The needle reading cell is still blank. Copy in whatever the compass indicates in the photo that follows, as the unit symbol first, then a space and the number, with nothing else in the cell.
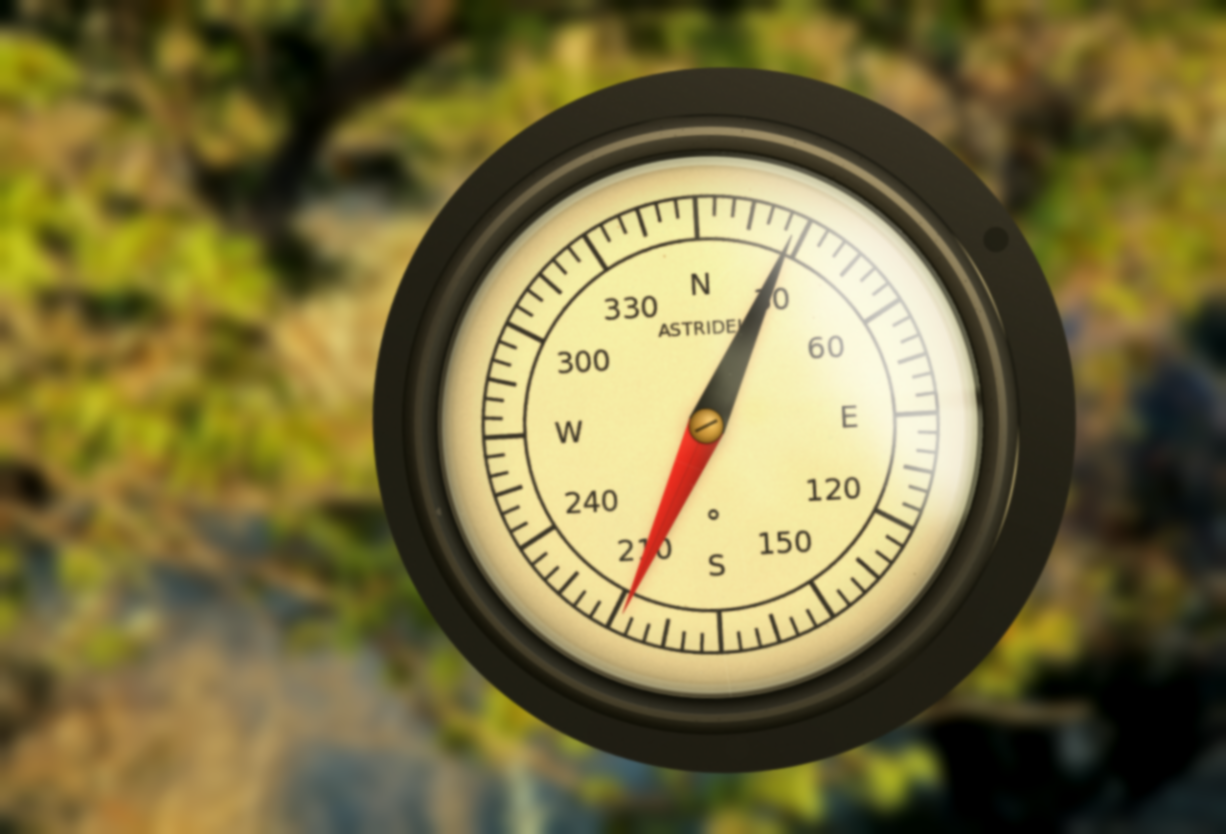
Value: ° 207.5
